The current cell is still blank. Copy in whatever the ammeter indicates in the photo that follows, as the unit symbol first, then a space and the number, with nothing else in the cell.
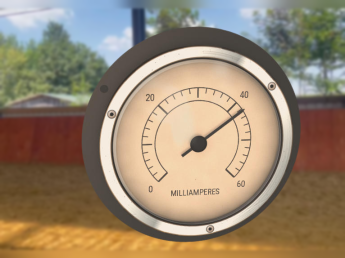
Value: mA 42
